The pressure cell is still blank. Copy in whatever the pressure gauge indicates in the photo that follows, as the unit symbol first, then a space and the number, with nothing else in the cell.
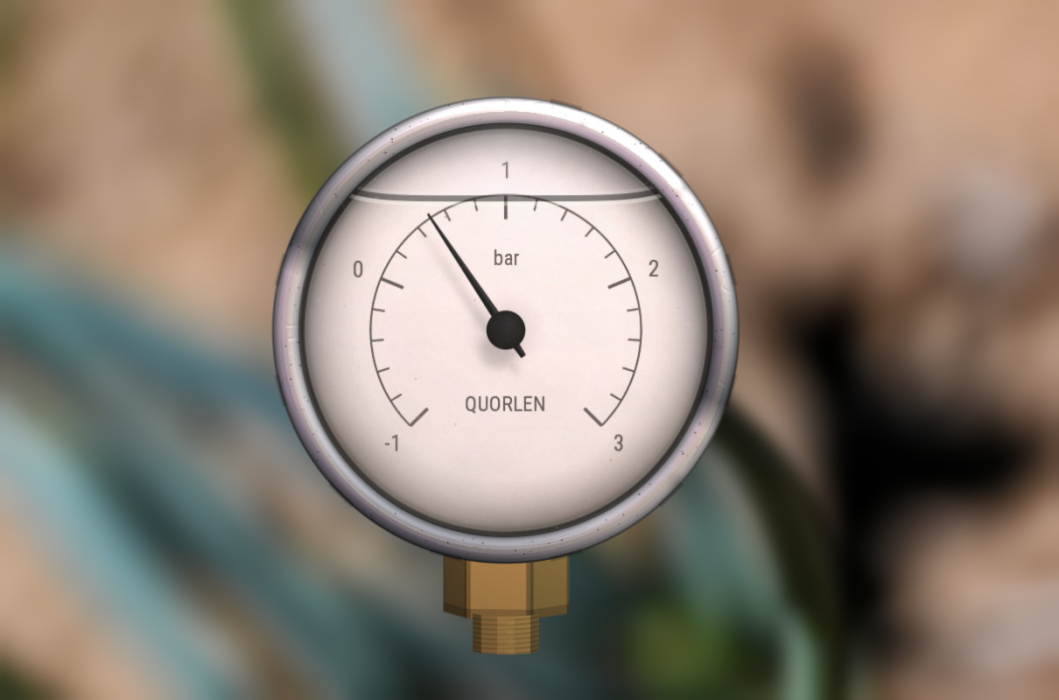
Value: bar 0.5
